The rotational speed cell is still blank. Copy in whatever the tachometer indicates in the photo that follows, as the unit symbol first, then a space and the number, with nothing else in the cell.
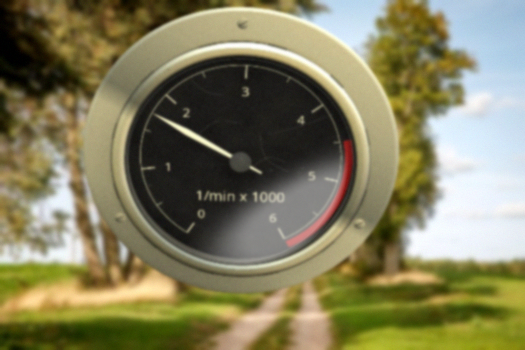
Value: rpm 1750
